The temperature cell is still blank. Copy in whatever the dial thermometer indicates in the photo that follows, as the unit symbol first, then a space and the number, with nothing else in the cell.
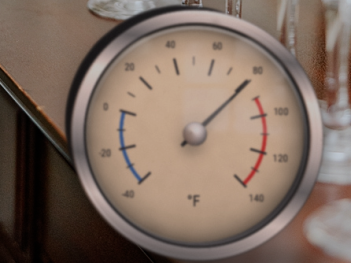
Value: °F 80
